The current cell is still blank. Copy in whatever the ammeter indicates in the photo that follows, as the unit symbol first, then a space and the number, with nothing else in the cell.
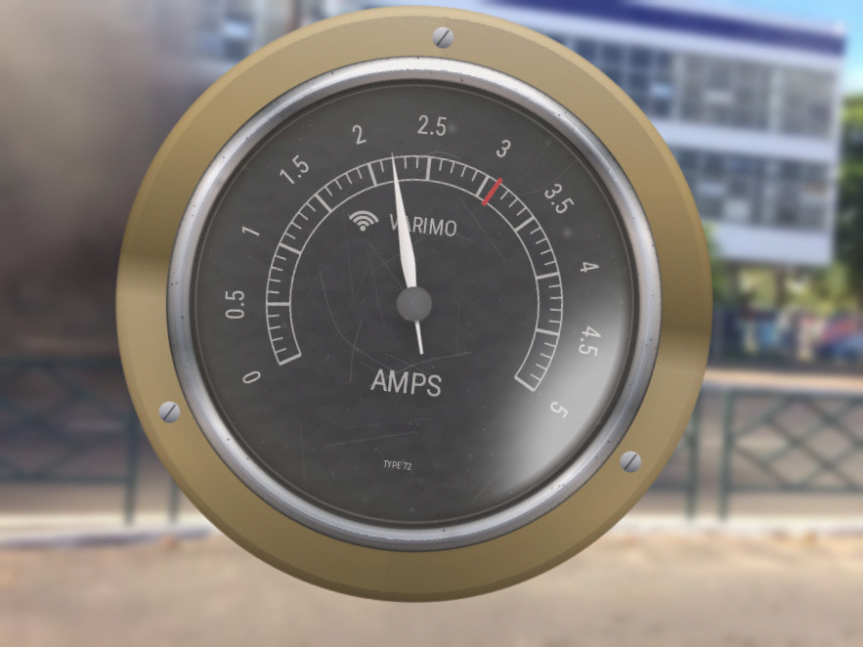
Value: A 2.2
